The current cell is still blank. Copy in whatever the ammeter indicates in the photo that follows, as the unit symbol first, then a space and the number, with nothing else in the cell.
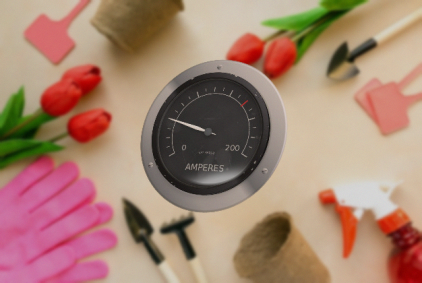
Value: A 40
